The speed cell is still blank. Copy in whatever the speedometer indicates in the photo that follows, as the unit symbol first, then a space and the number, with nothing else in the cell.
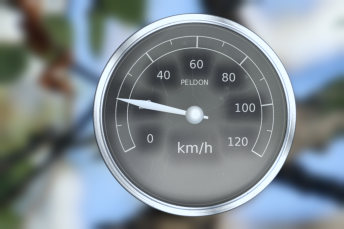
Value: km/h 20
